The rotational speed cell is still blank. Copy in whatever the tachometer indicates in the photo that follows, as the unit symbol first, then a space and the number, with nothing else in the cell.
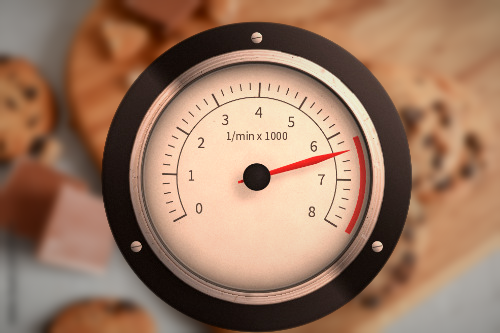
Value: rpm 6400
